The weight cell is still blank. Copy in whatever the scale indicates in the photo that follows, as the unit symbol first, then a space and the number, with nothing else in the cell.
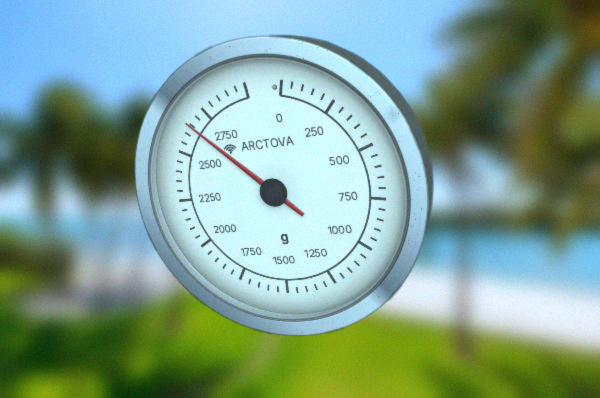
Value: g 2650
